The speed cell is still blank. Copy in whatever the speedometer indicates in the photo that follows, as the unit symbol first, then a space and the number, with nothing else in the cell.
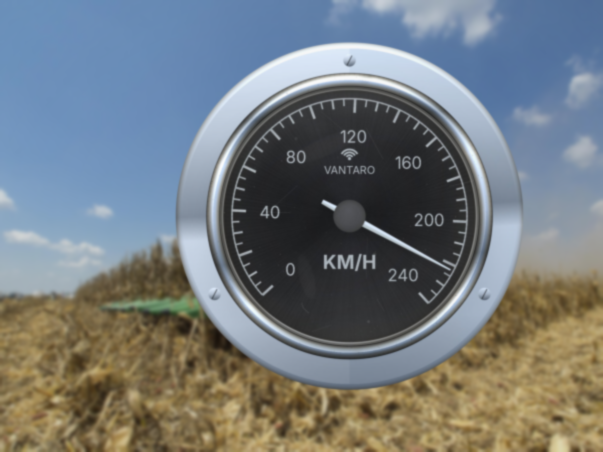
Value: km/h 222.5
